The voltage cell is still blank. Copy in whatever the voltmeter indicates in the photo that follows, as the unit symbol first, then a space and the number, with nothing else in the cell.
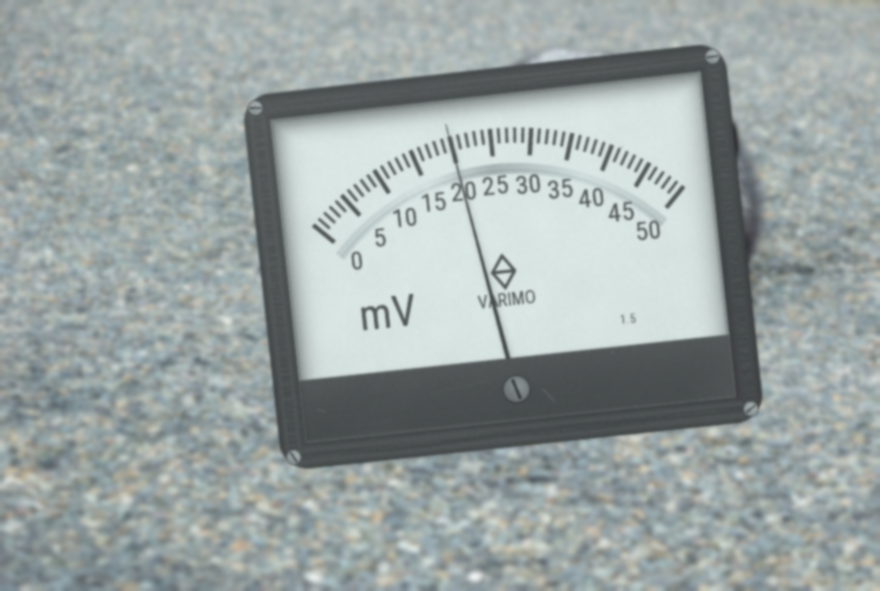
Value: mV 20
